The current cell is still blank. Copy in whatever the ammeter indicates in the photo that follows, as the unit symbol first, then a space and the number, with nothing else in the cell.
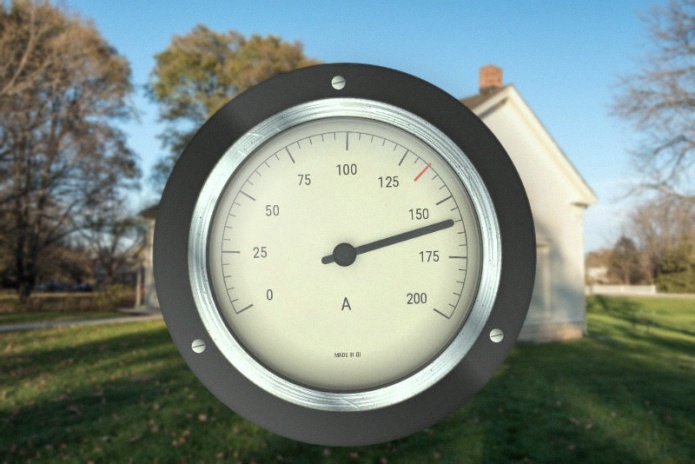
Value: A 160
